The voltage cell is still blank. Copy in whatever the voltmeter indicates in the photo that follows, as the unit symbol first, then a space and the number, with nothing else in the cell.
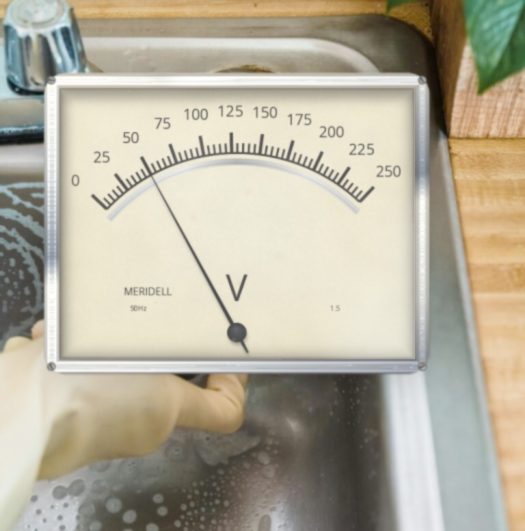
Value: V 50
